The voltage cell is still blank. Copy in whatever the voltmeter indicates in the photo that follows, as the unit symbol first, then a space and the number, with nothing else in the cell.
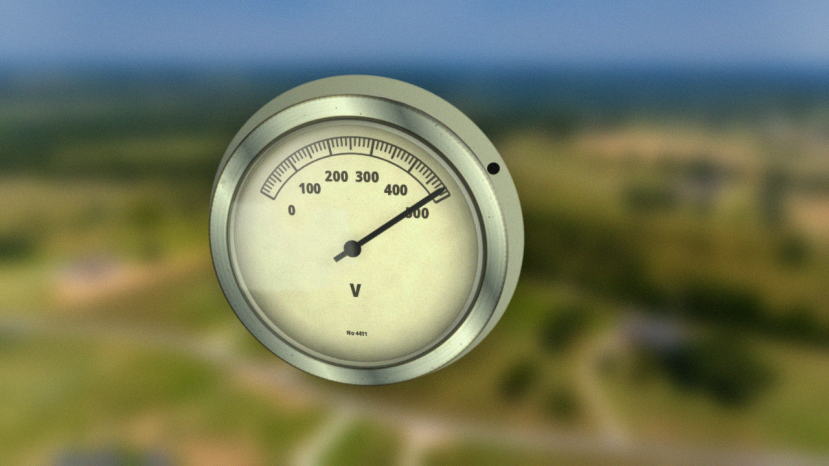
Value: V 480
